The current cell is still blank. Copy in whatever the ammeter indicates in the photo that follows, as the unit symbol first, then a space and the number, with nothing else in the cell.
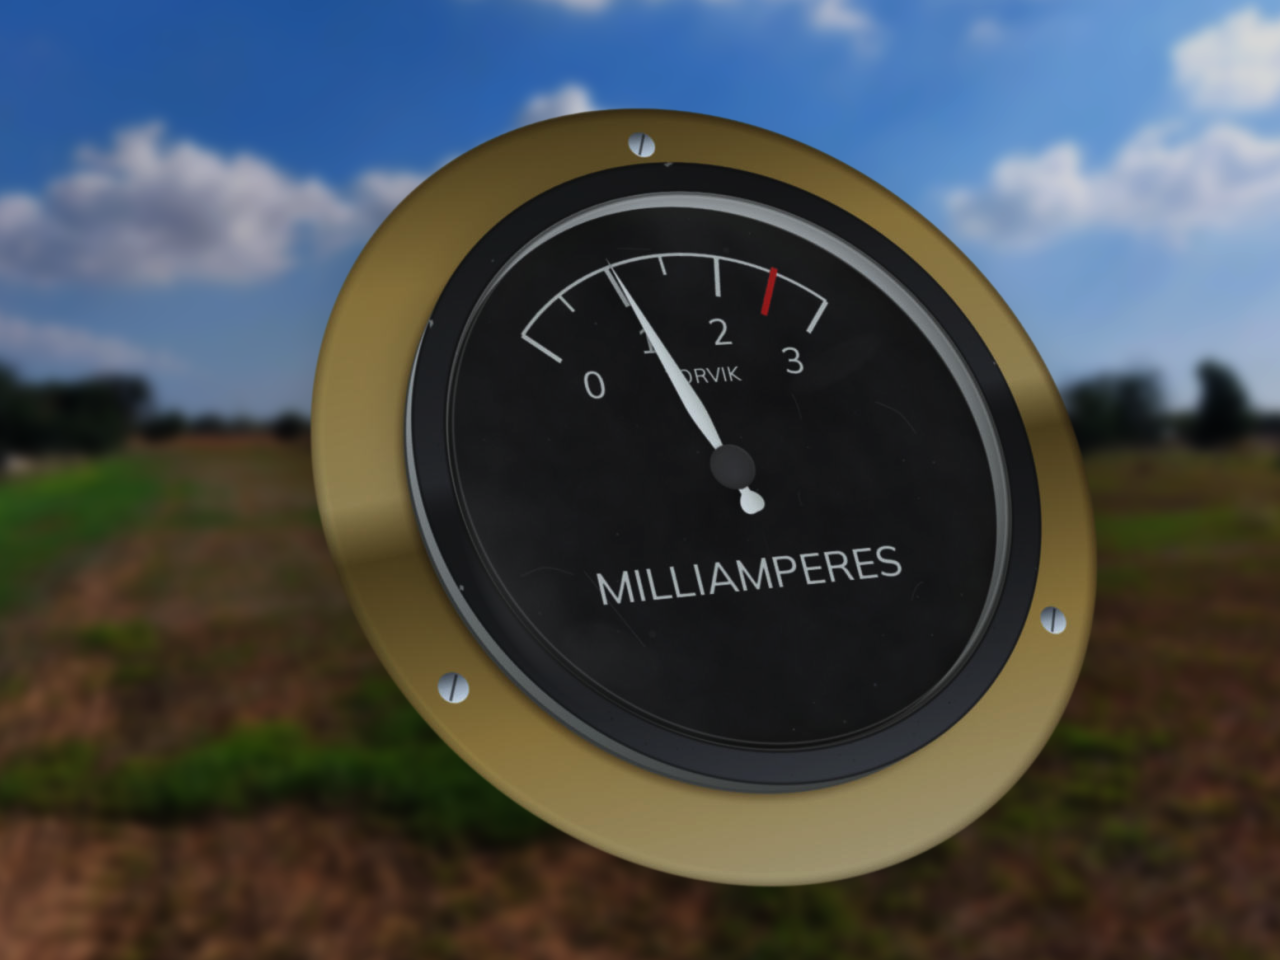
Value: mA 1
